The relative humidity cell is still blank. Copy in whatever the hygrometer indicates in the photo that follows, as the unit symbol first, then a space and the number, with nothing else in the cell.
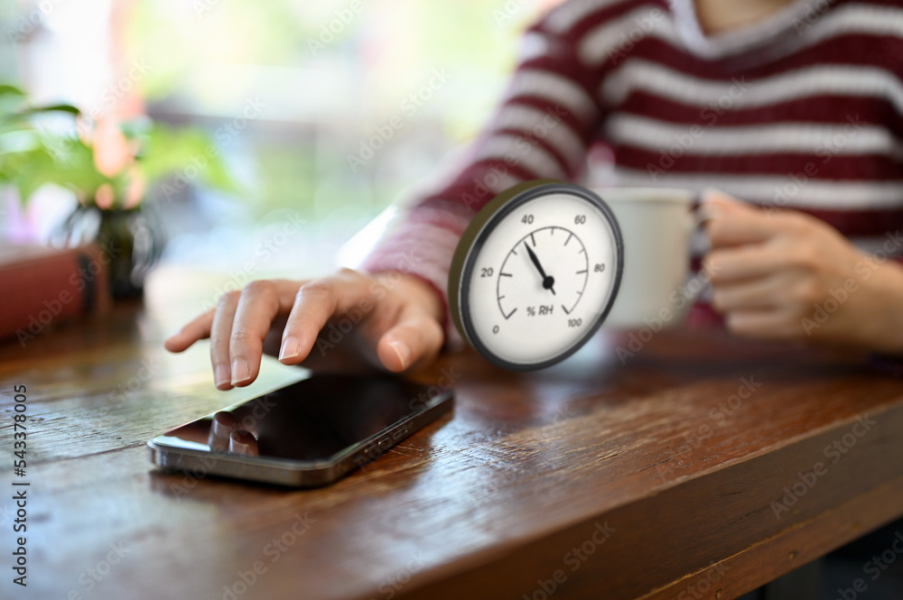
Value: % 35
